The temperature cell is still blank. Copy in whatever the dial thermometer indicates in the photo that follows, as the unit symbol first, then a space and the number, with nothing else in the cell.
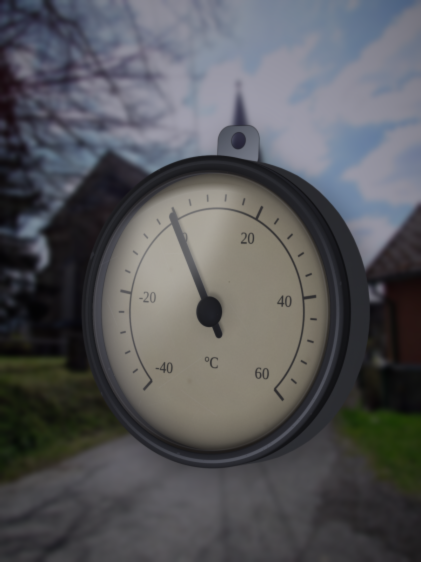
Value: °C 0
